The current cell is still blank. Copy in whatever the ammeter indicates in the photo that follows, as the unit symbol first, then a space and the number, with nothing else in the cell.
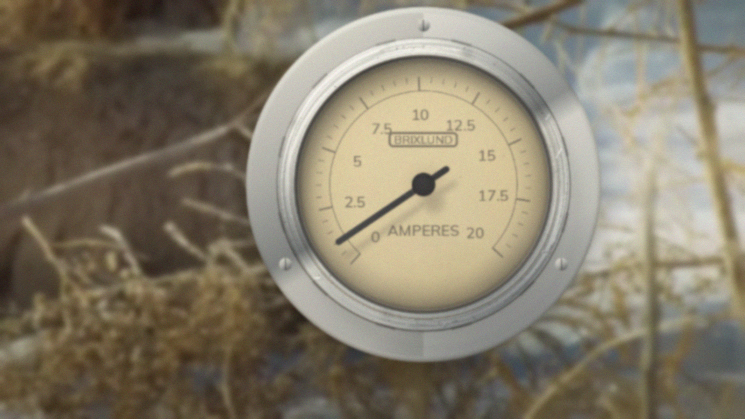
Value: A 1
